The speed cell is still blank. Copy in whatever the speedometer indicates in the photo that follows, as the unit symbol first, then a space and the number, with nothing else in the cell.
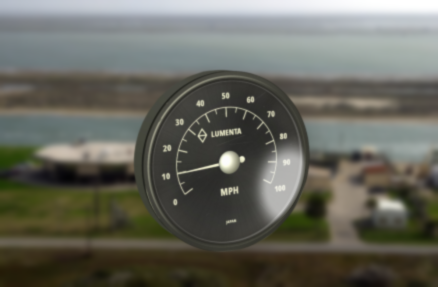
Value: mph 10
